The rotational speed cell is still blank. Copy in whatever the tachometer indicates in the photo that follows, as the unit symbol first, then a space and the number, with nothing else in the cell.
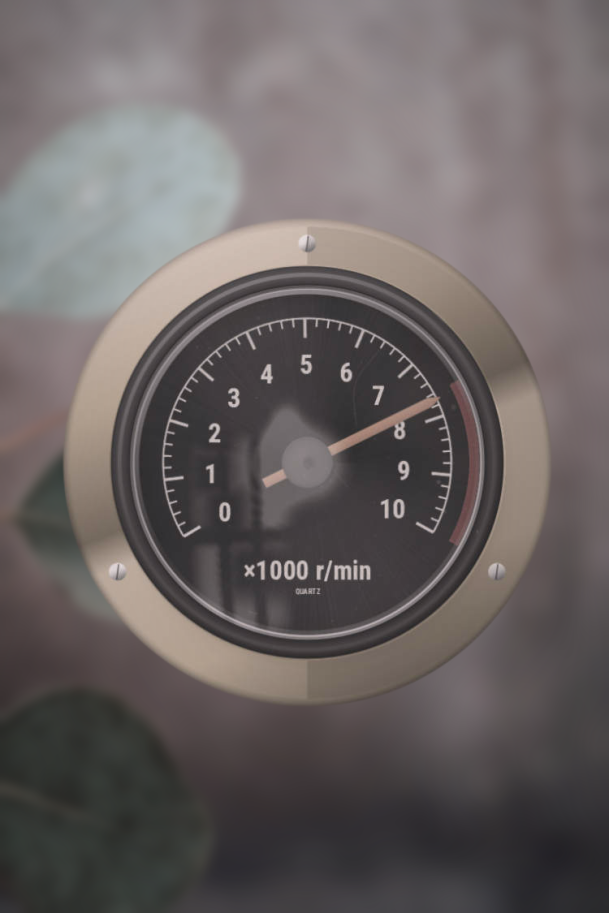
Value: rpm 7700
